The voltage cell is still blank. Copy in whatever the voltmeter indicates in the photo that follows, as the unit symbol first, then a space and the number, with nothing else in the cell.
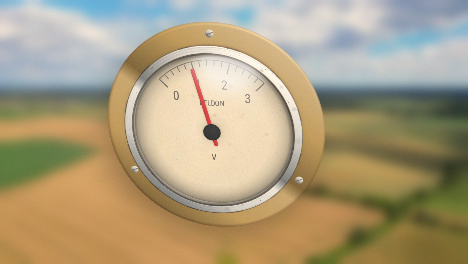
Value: V 1
